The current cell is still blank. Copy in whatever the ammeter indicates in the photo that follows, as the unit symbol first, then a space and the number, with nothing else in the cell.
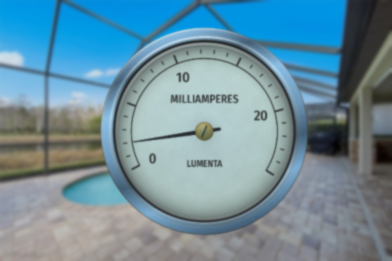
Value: mA 2
